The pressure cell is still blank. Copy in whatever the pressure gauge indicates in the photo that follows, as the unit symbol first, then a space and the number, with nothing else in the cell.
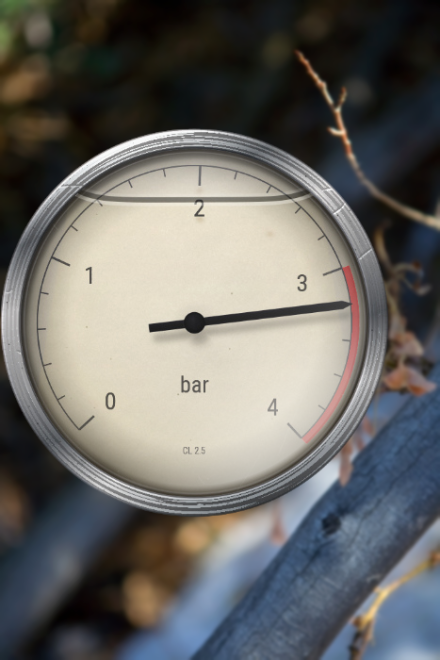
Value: bar 3.2
